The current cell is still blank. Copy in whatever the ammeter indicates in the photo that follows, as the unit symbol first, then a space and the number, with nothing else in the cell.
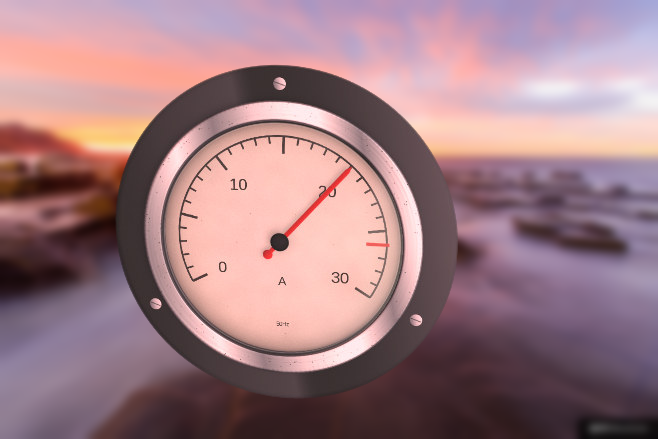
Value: A 20
